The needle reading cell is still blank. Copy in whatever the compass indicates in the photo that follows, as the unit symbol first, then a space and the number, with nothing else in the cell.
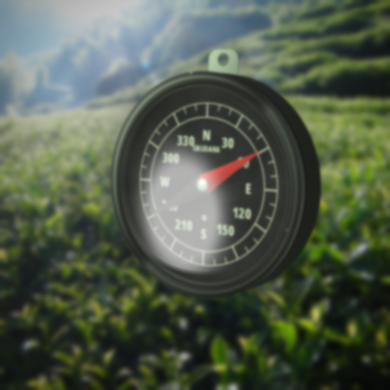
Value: ° 60
